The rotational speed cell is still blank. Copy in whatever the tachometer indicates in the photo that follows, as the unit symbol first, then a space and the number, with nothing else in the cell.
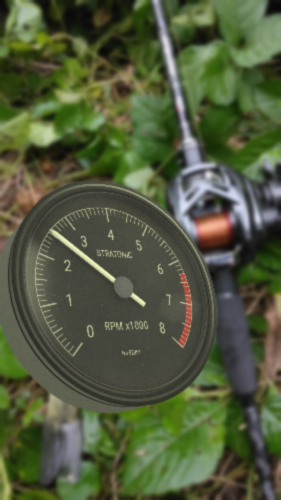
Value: rpm 2500
